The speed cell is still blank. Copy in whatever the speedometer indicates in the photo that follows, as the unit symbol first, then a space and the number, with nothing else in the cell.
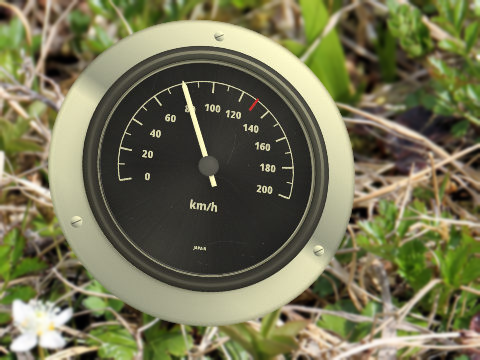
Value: km/h 80
